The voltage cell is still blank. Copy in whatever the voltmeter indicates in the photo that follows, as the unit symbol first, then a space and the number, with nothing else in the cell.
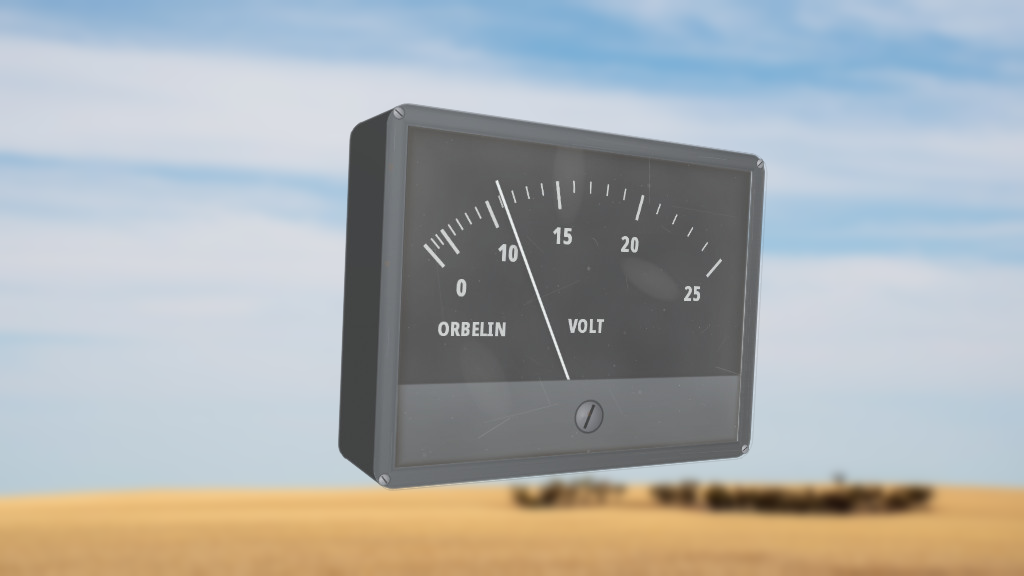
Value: V 11
